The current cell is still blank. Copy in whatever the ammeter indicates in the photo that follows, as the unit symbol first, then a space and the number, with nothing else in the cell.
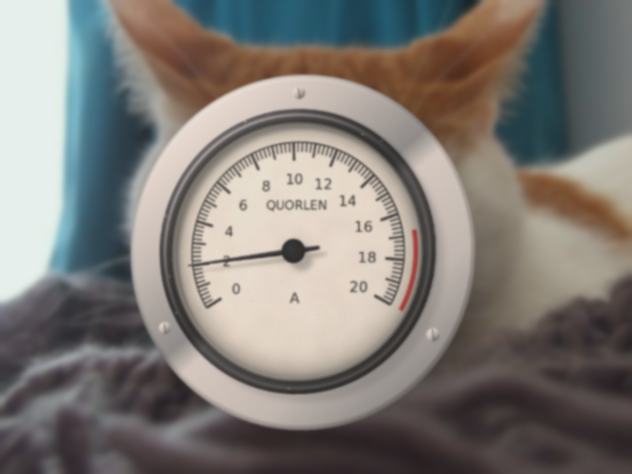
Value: A 2
